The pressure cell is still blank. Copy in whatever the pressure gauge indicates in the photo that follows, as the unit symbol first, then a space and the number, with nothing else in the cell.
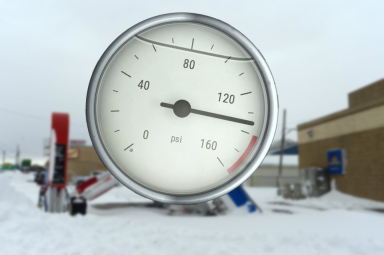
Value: psi 135
